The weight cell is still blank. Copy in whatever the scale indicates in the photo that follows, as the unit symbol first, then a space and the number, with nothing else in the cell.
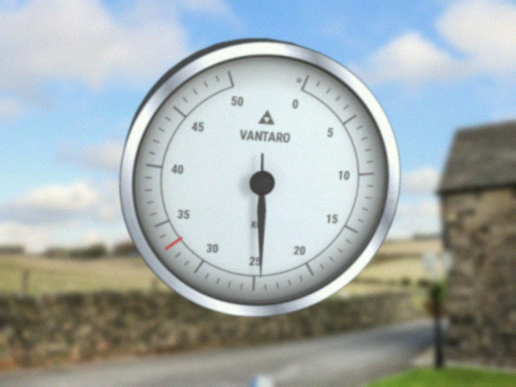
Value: kg 24.5
